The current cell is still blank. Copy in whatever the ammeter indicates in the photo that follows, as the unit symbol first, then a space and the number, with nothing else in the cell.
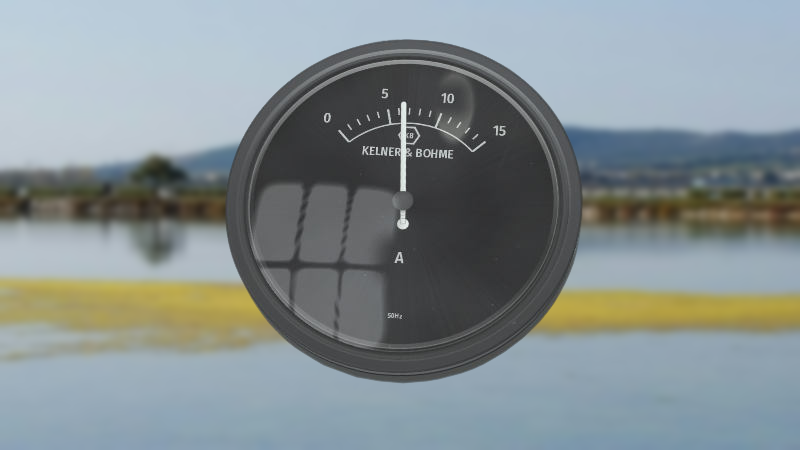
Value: A 6.5
